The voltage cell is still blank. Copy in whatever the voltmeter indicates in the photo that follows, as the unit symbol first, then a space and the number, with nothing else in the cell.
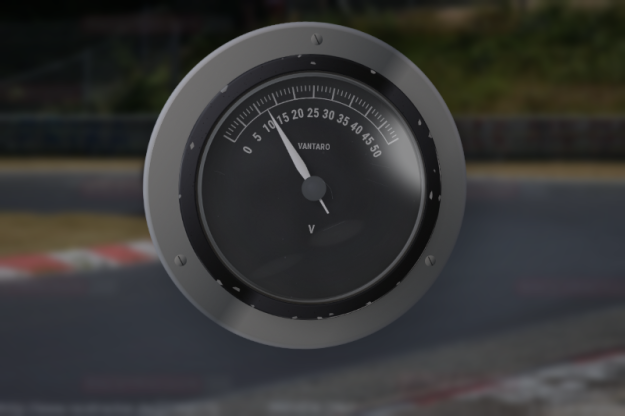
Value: V 12
